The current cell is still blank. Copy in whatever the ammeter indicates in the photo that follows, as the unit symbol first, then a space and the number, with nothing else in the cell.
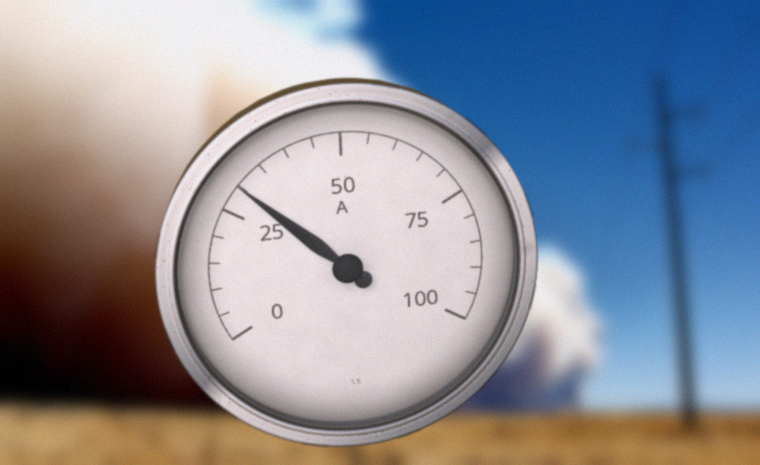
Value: A 30
